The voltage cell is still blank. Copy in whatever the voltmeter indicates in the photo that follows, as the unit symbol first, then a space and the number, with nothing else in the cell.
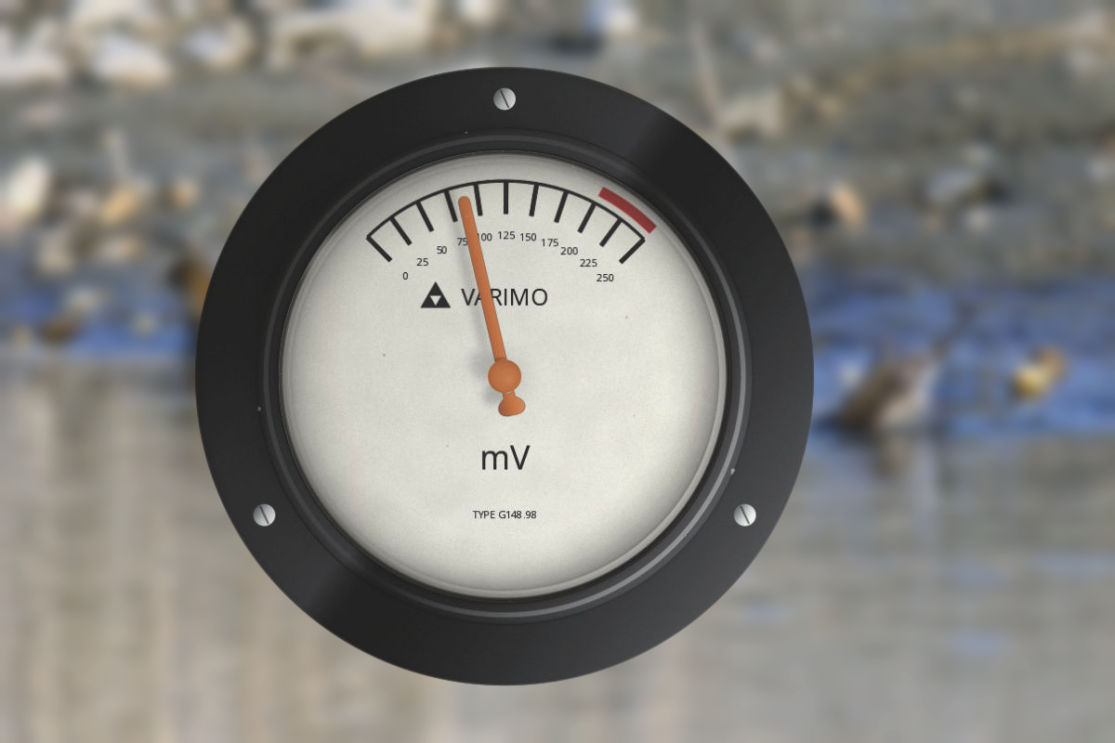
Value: mV 87.5
